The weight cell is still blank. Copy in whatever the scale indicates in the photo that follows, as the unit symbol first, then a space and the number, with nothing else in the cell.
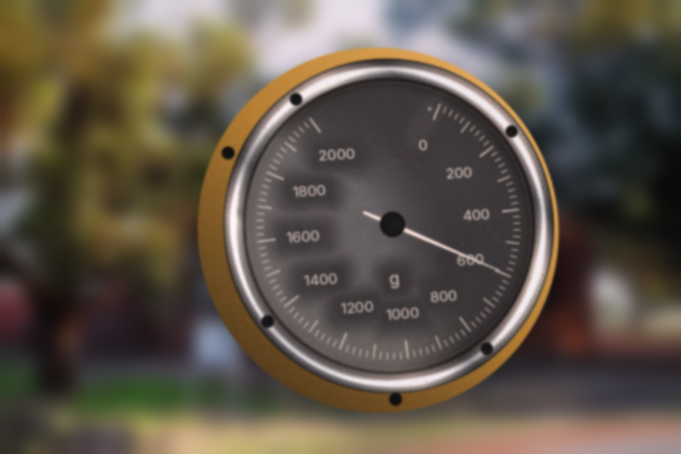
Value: g 600
